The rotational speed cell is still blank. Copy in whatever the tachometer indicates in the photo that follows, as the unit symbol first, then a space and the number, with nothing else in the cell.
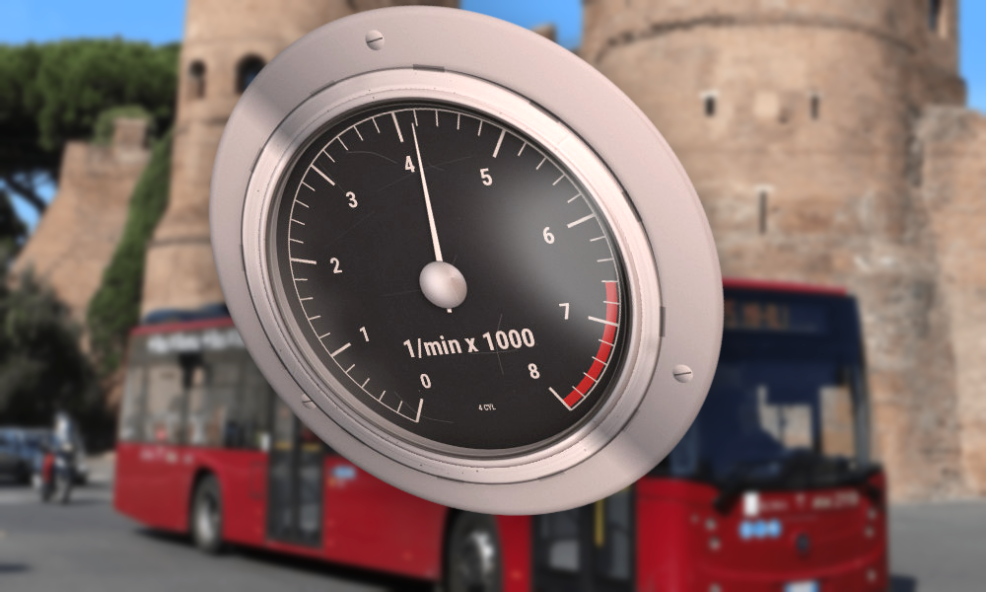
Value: rpm 4200
